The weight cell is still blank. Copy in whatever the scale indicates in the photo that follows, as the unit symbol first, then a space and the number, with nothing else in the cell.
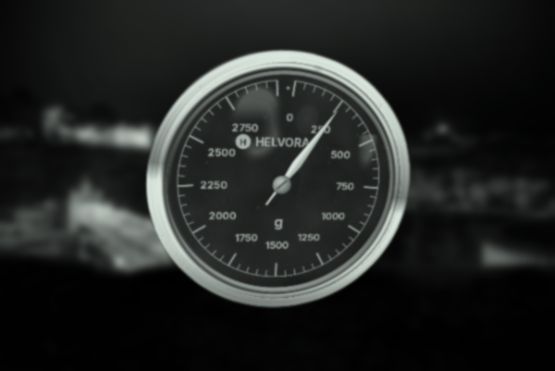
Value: g 250
